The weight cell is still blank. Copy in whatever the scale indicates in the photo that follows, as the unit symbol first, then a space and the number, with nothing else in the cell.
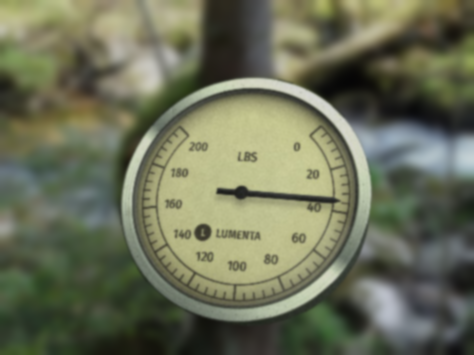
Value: lb 36
